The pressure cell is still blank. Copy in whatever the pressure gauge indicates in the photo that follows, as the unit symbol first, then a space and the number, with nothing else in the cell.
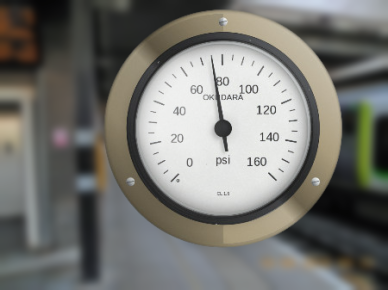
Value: psi 75
